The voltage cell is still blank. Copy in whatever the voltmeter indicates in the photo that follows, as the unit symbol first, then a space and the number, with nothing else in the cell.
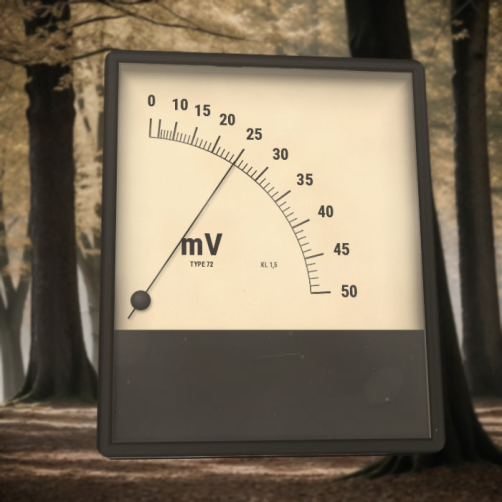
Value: mV 25
